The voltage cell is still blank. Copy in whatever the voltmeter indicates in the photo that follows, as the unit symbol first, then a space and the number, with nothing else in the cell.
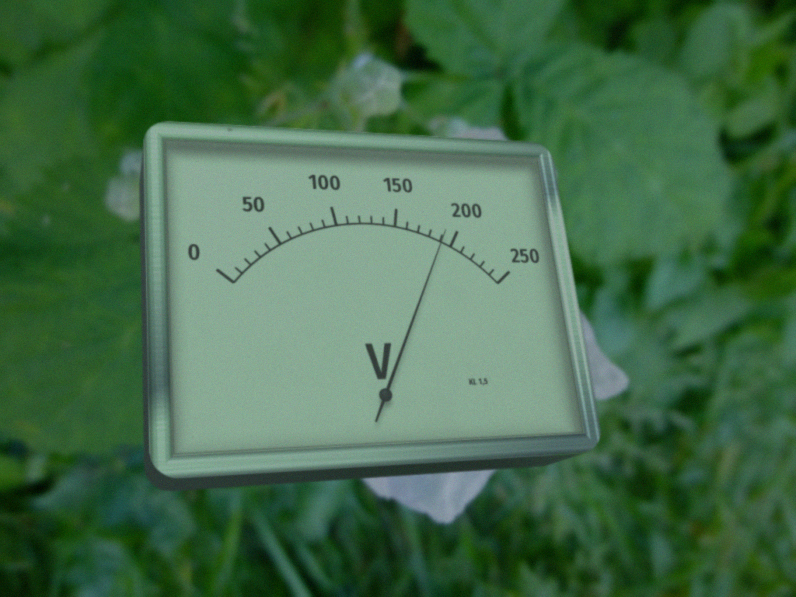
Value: V 190
